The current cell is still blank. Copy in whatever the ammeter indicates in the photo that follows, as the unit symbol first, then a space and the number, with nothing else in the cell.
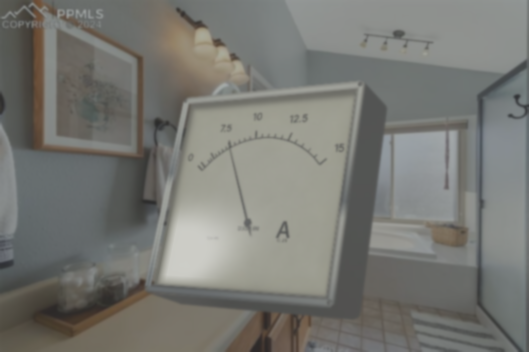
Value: A 7.5
